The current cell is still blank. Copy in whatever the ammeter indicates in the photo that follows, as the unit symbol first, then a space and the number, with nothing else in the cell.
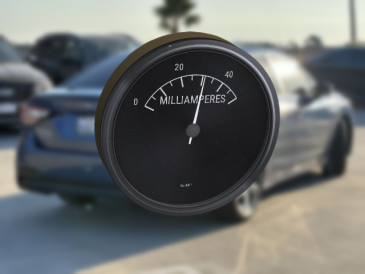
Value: mA 30
